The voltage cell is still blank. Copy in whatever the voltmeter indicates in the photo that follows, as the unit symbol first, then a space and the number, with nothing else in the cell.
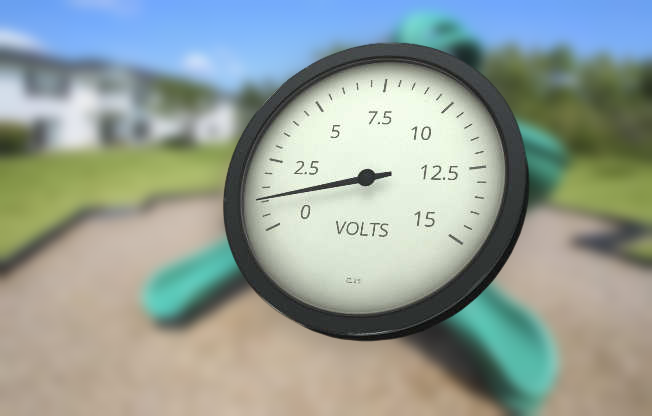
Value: V 1
